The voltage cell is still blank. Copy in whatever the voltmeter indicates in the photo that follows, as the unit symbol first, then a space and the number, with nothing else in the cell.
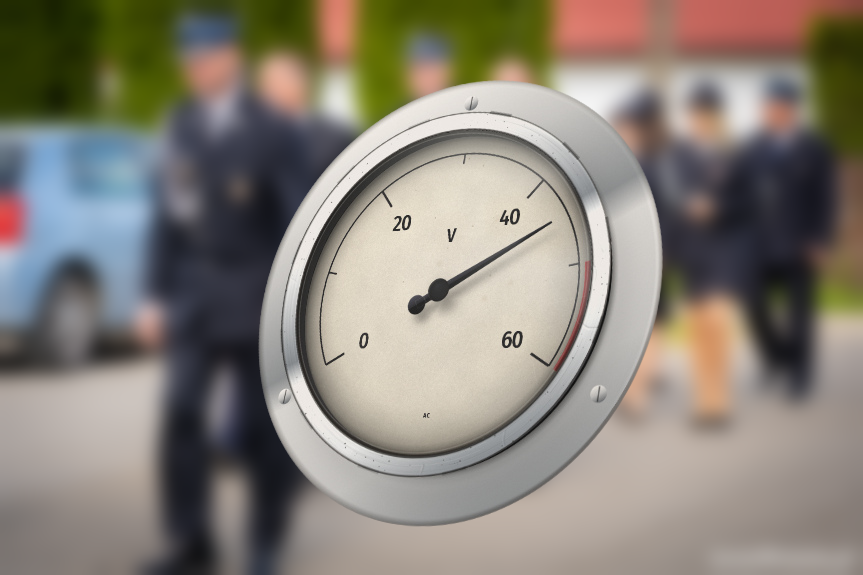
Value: V 45
